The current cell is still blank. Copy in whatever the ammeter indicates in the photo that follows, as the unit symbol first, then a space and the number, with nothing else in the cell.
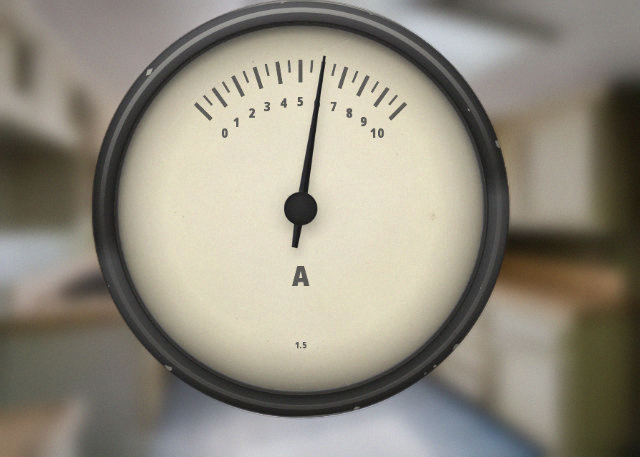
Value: A 6
